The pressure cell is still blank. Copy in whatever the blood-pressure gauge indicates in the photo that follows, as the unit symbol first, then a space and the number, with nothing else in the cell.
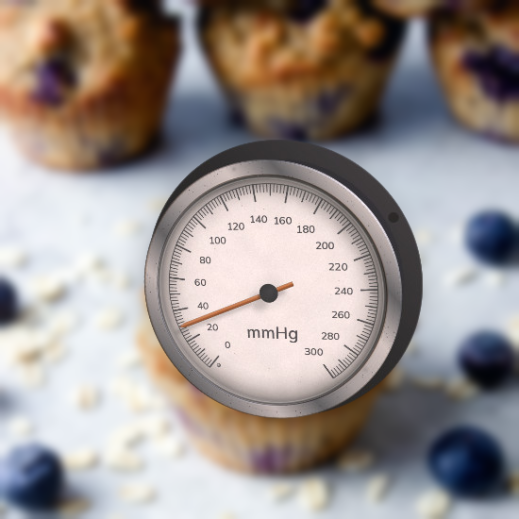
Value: mmHg 30
